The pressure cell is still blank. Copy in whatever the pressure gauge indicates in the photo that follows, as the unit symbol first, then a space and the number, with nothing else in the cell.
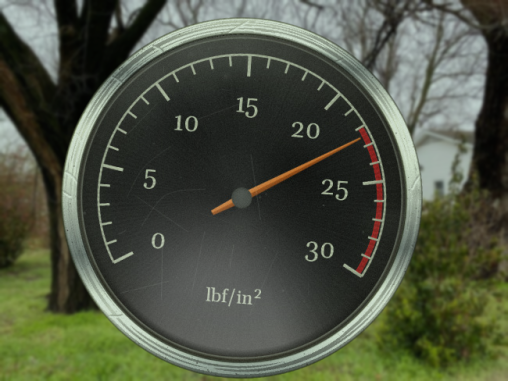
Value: psi 22.5
